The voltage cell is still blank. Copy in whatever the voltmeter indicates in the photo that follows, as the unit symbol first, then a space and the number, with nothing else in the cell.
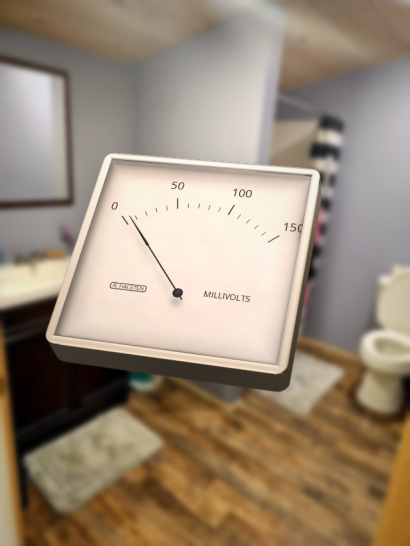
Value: mV 5
